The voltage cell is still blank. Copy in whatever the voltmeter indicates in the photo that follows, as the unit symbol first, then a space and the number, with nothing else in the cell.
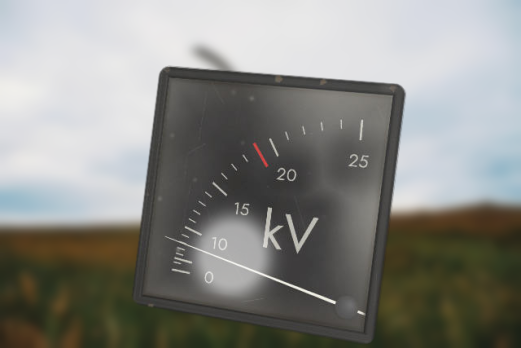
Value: kV 8
